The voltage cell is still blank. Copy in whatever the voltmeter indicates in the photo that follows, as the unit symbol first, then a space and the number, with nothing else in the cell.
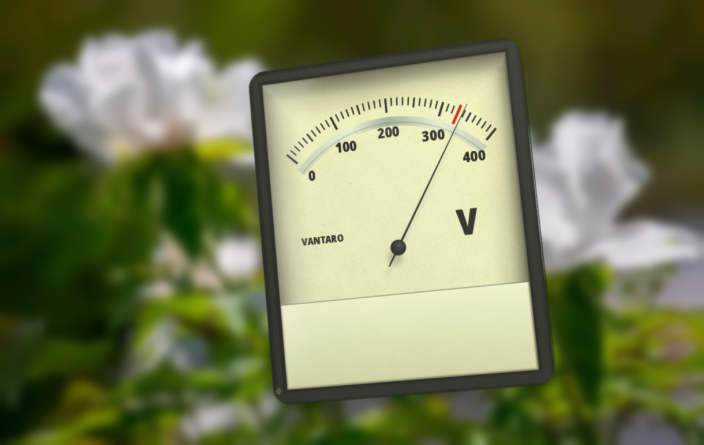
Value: V 340
